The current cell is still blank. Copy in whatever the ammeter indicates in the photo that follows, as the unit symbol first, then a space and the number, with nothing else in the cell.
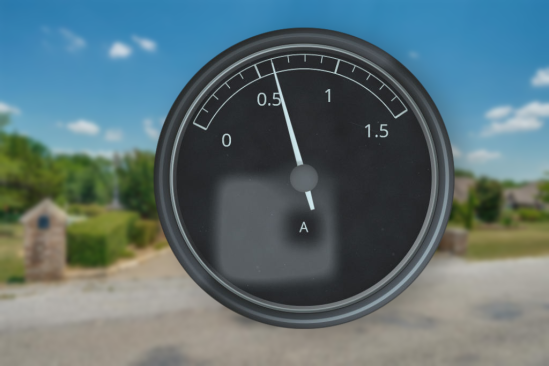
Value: A 0.6
